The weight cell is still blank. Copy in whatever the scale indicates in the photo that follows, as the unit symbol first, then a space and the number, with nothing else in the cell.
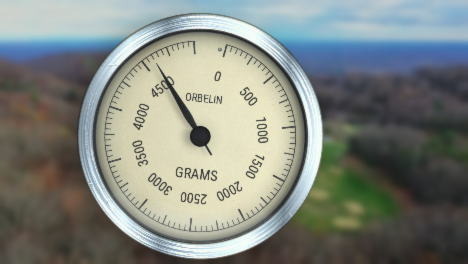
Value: g 4600
